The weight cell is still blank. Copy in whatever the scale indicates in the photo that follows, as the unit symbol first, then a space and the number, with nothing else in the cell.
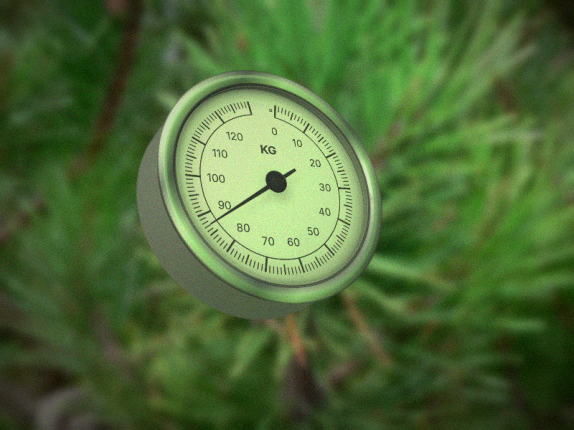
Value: kg 87
